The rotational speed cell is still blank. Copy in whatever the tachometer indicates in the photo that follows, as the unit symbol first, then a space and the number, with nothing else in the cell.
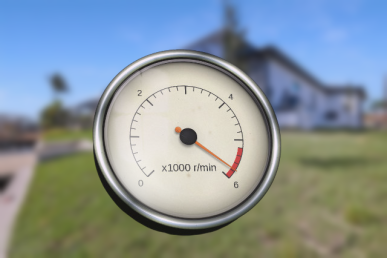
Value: rpm 5800
